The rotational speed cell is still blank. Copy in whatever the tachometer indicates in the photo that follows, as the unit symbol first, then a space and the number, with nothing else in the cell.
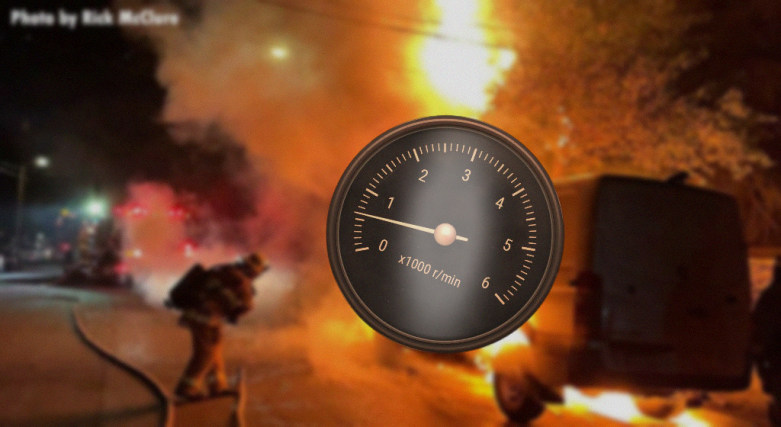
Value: rpm 600
